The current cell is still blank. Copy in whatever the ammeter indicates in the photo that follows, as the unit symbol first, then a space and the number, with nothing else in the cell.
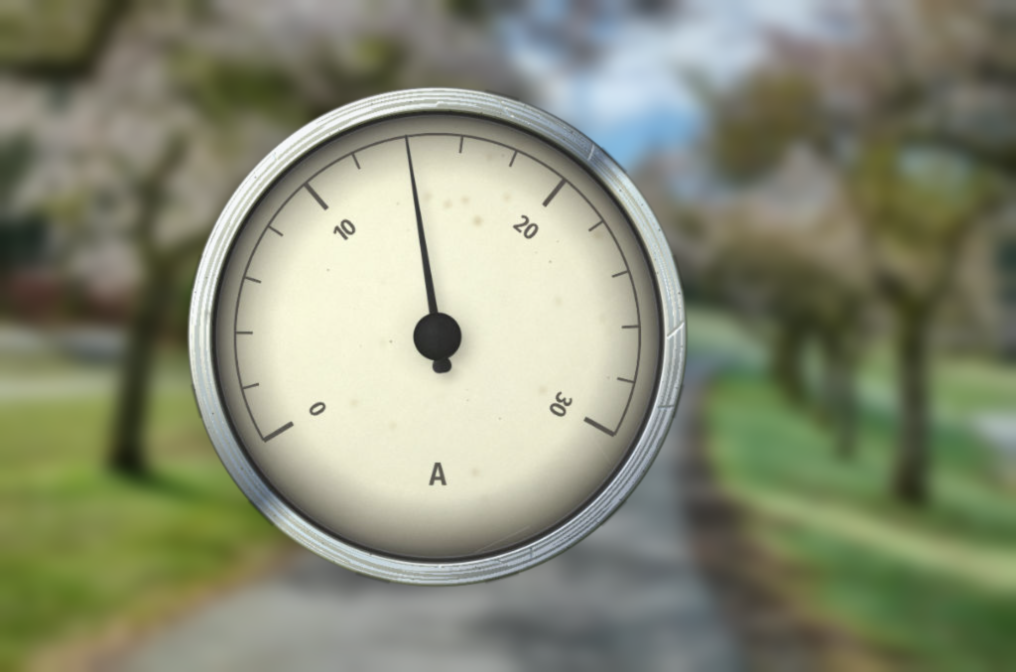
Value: A 14
